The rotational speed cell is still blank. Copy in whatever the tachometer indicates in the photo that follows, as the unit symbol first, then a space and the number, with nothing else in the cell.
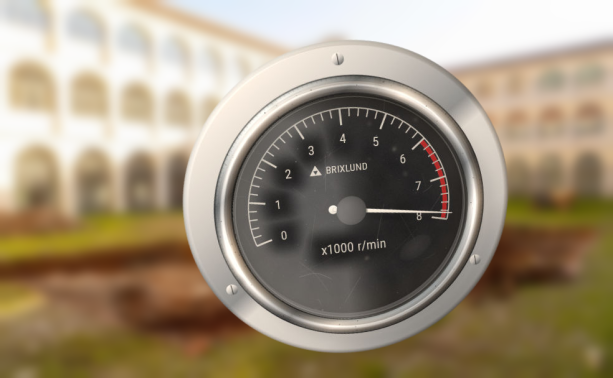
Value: rpm 7800
